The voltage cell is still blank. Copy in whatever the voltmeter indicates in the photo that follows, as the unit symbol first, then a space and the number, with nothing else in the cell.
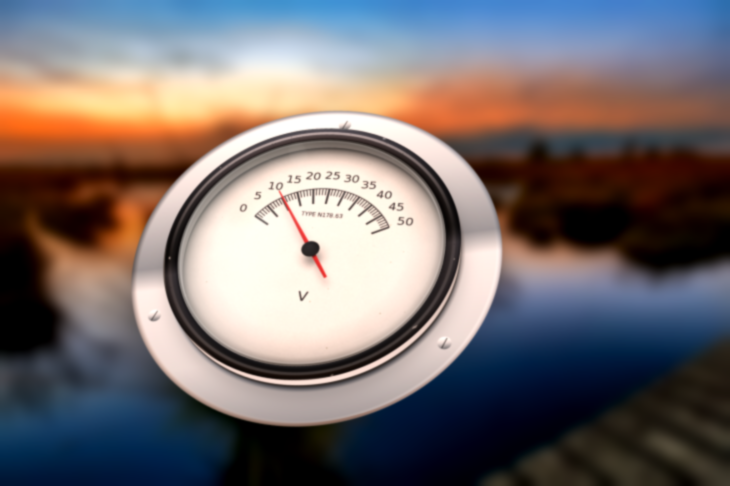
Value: V 10
